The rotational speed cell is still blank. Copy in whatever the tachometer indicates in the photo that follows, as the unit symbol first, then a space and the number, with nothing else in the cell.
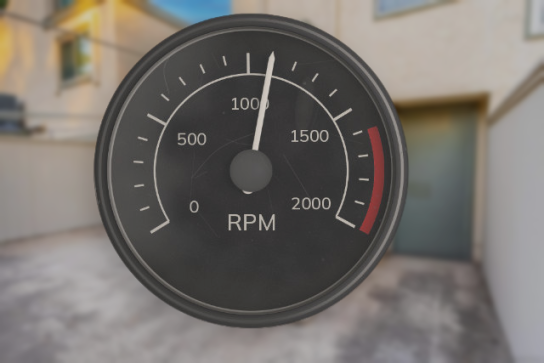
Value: rpm 1100
